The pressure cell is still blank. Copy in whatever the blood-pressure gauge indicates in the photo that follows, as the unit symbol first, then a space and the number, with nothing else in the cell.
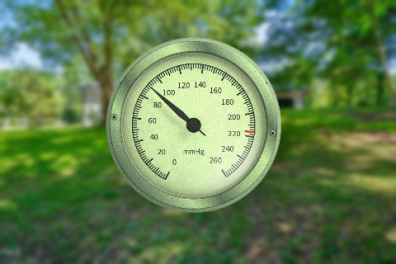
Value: mmHg 90
